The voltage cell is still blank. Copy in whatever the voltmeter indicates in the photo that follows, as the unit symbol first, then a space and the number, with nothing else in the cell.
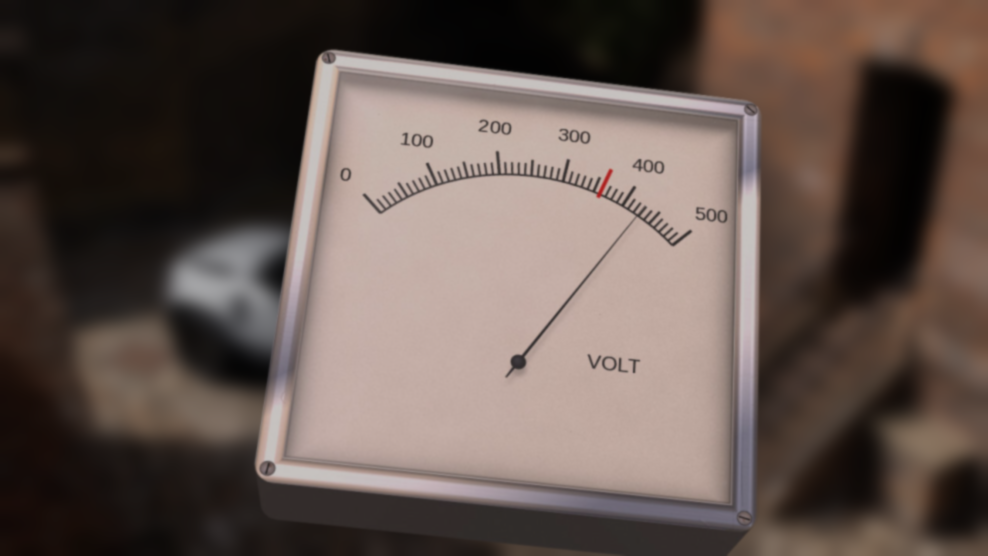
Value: V 430
